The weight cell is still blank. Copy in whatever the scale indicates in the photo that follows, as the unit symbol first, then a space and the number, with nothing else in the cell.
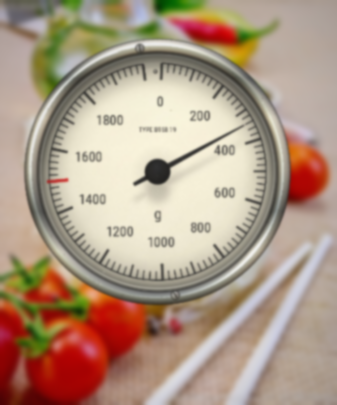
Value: g 340
